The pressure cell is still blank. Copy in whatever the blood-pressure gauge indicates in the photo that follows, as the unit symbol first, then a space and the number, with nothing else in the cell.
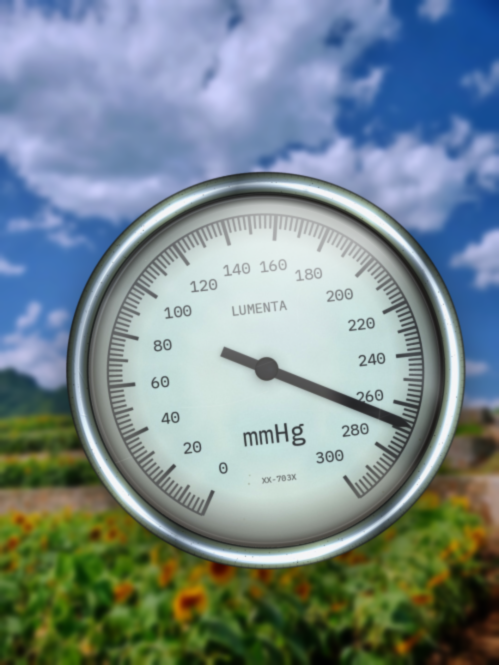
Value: mmHg 268
